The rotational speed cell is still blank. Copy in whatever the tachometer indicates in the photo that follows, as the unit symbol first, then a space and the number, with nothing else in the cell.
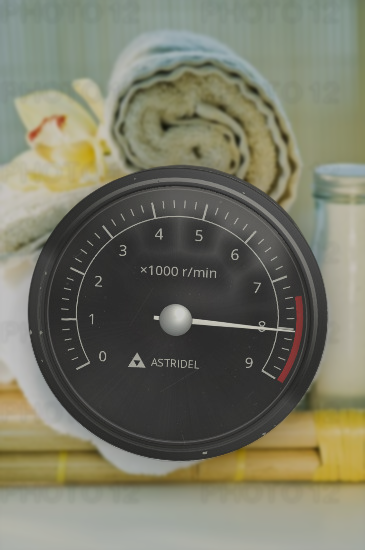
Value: rpm 8000
